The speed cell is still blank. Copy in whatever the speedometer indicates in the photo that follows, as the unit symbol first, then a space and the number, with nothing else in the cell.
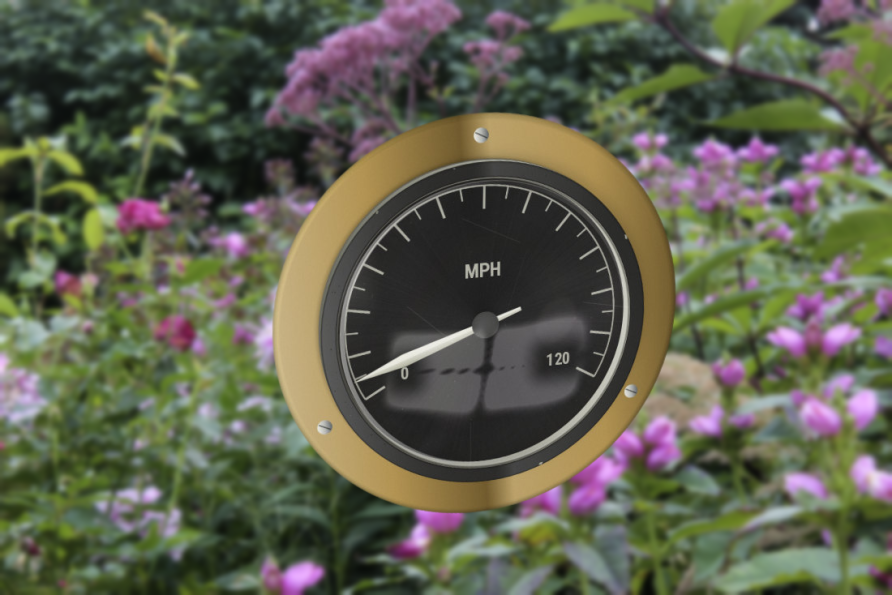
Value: mph 5
